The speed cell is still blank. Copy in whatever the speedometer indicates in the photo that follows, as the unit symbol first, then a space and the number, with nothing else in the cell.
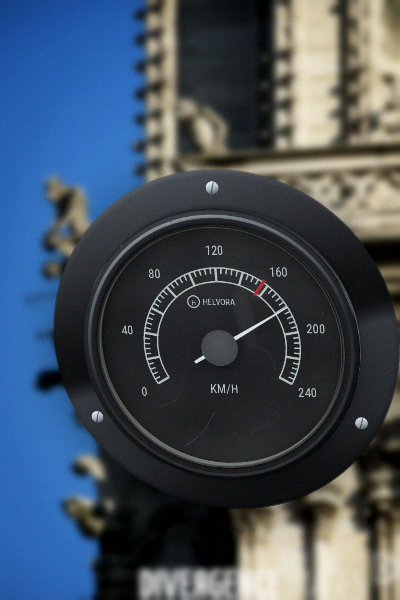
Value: km/h 180
